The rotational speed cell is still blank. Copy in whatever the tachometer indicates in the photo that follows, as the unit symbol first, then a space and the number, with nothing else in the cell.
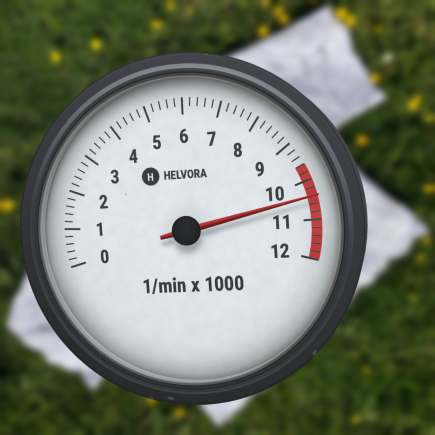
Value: rpm 10400
